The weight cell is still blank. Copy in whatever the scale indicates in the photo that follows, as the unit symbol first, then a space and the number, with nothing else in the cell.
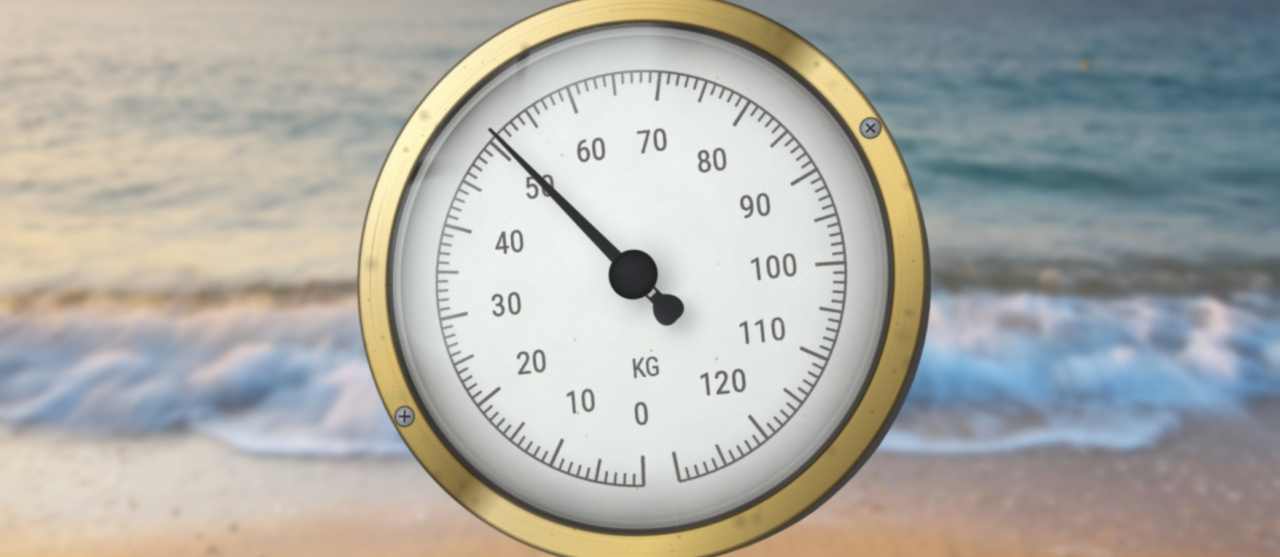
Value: kg 51
